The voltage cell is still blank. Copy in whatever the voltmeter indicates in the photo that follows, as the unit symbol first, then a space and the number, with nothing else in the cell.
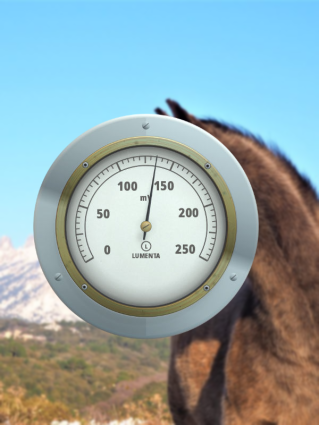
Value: mV 135
